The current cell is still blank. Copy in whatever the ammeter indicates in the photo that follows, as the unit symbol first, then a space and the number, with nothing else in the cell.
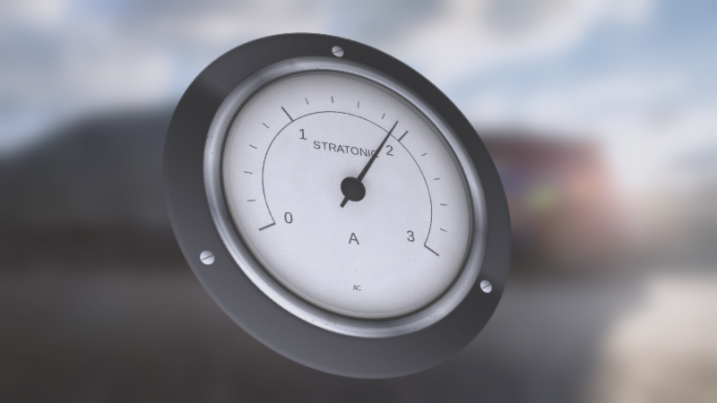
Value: A 1.9
